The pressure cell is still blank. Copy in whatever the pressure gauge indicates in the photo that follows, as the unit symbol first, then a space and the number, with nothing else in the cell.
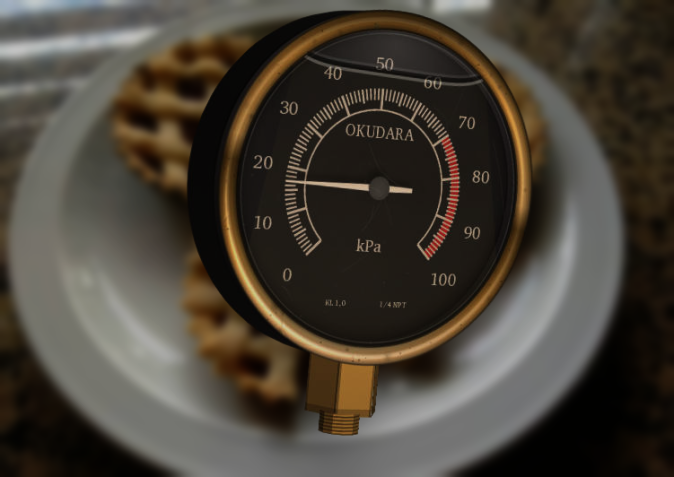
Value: kPa 17
